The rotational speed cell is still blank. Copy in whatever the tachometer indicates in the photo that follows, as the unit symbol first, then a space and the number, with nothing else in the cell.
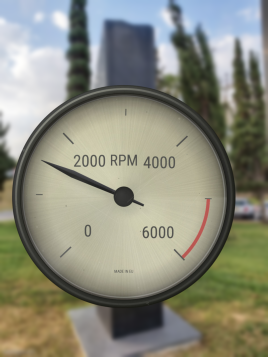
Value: rpm 1500
